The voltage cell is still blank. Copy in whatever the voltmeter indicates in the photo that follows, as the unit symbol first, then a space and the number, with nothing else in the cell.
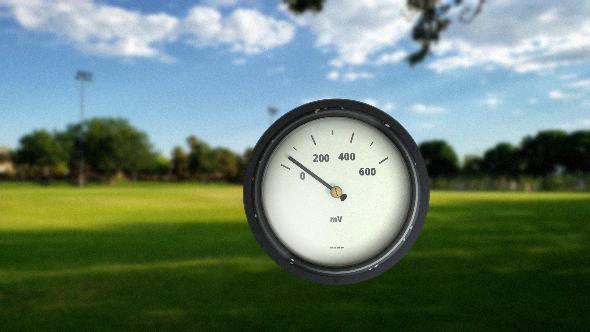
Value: mV 50
